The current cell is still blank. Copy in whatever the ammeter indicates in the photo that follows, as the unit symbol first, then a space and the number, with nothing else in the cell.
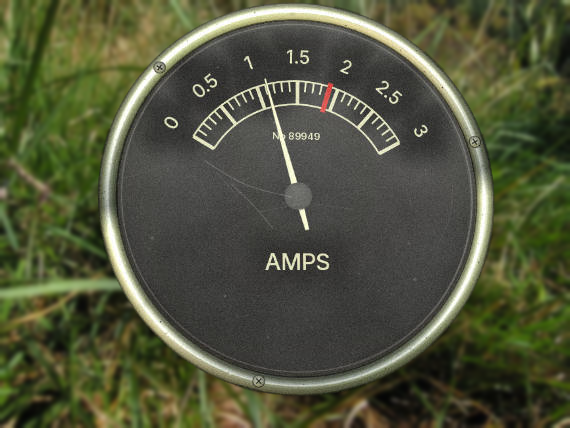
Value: A 1.1
